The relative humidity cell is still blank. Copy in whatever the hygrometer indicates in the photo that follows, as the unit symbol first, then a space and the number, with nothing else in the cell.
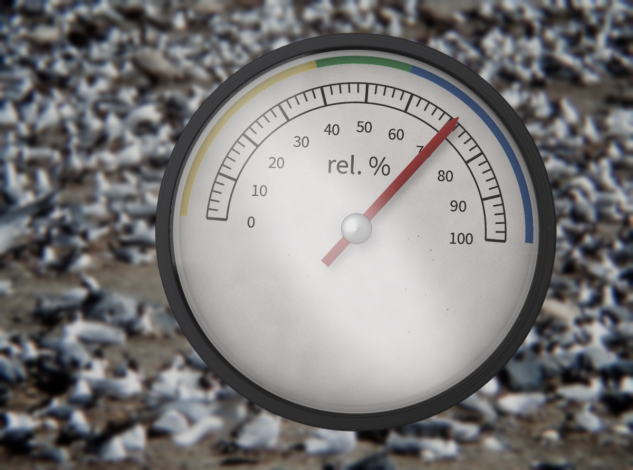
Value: % 71
